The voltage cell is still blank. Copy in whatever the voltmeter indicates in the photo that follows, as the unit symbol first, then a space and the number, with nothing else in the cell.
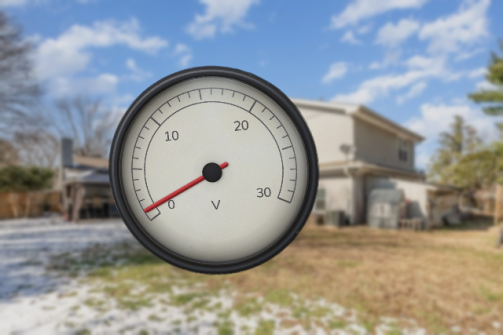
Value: V 1
